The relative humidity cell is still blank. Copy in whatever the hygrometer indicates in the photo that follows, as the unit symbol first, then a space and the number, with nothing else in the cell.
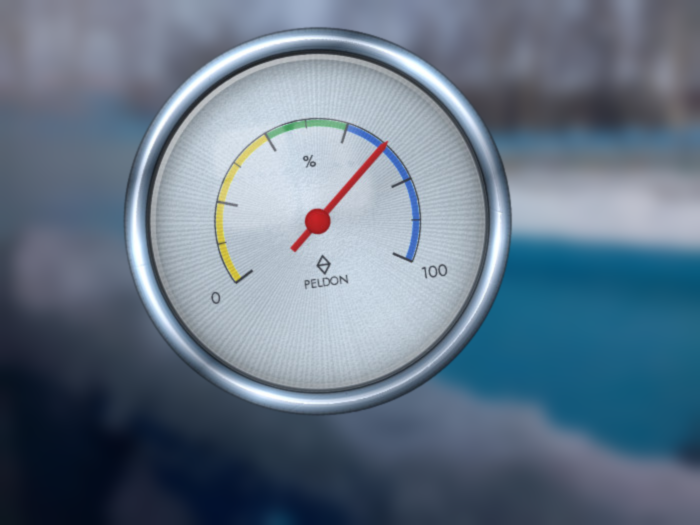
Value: % 70
